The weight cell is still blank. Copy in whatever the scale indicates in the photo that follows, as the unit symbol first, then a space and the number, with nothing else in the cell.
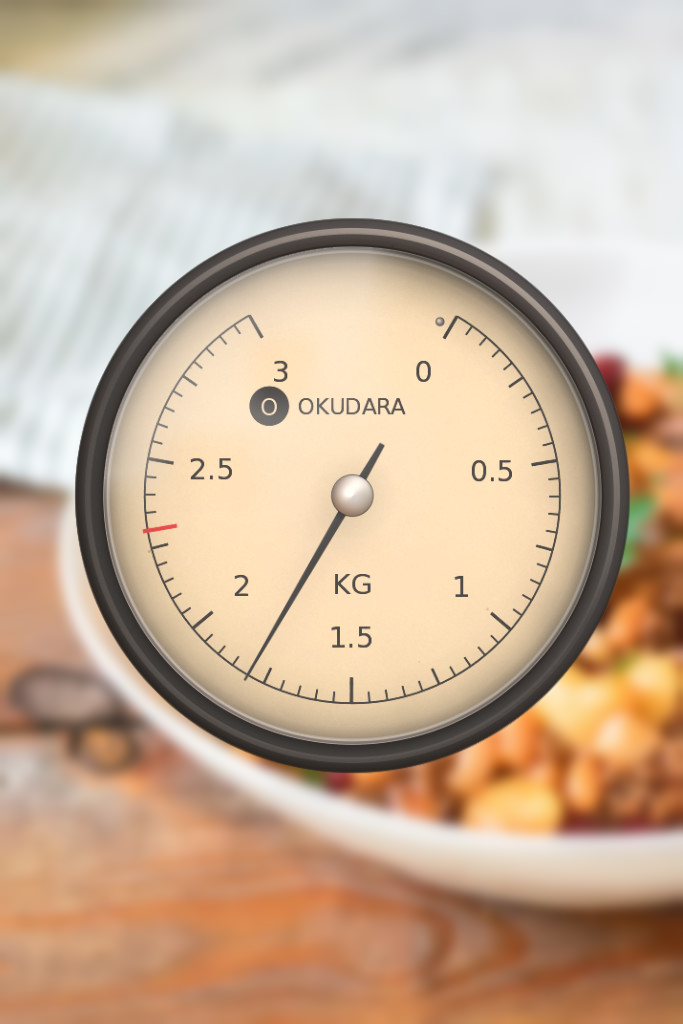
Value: kg 1.8
